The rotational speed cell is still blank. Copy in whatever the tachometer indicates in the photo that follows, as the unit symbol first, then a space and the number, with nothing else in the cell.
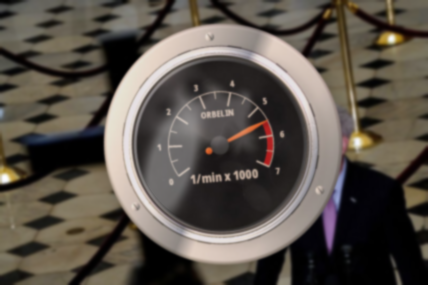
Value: rpm 5500
